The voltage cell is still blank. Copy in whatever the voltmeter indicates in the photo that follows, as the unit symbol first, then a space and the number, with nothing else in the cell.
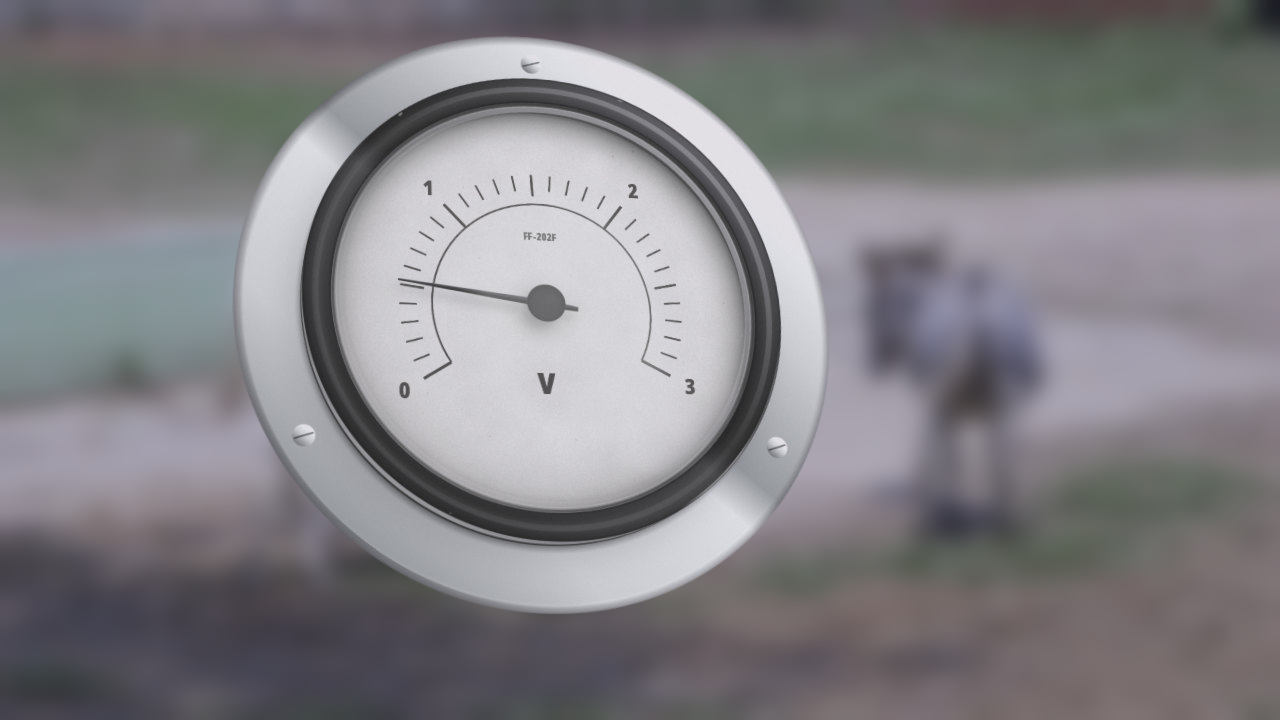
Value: V 0.5
